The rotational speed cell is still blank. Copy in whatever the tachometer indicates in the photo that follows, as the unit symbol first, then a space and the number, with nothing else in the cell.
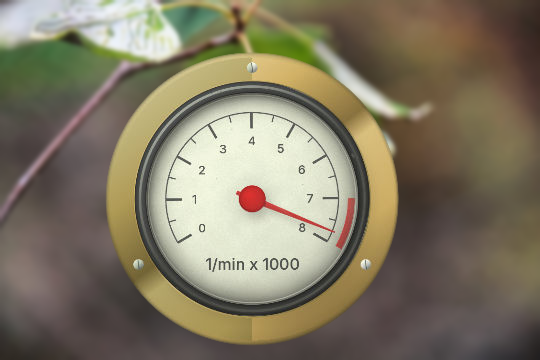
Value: rpm 7750
